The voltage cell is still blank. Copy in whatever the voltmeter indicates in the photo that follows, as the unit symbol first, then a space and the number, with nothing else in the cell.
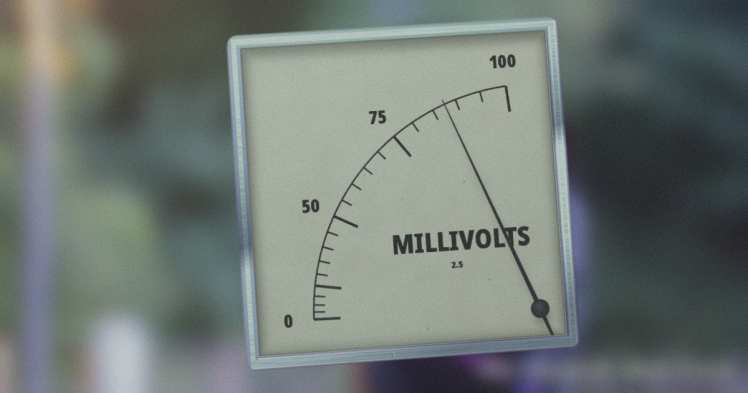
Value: mV 87.5
